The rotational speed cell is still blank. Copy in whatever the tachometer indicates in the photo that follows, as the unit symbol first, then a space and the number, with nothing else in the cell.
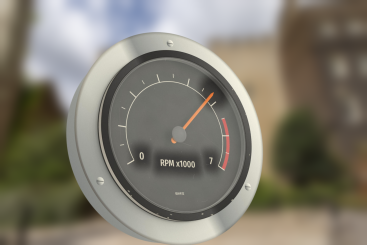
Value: rpm 4750
